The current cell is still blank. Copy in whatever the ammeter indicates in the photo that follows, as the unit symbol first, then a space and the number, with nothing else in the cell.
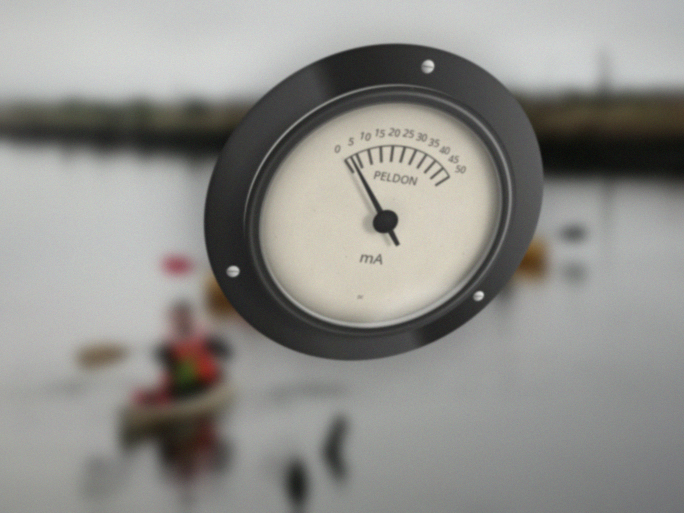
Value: mA 2.5
